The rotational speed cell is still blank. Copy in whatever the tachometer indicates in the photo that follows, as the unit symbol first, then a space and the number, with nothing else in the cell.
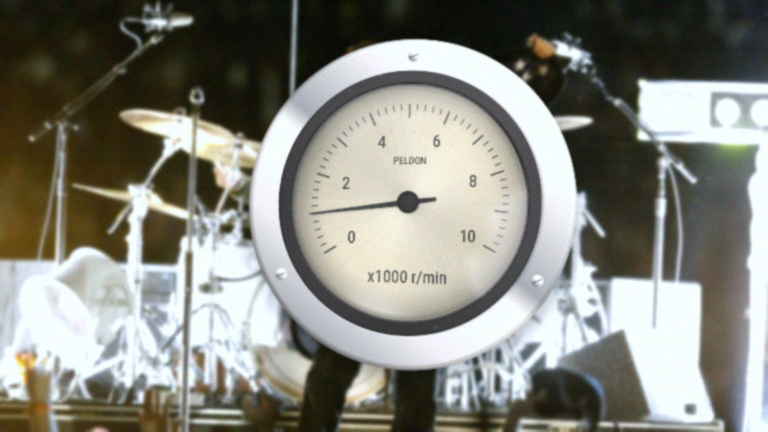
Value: rpm 1000
